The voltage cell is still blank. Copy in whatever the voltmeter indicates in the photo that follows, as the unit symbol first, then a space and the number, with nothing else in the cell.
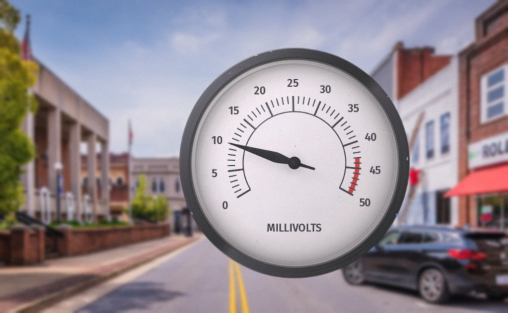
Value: mV 10
